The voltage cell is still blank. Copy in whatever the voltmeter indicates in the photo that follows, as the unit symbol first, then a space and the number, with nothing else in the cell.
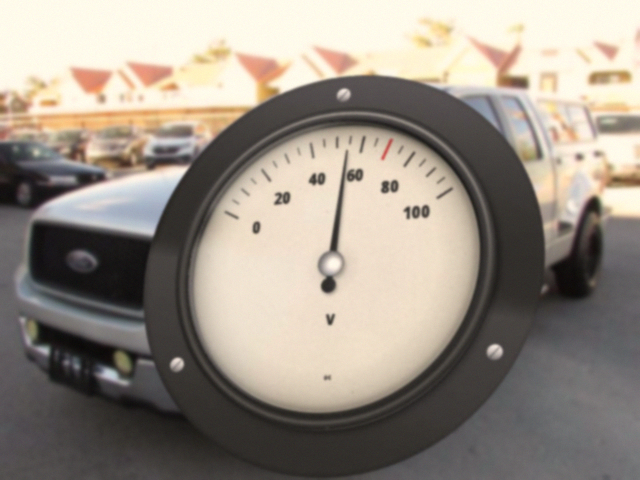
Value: V 55
